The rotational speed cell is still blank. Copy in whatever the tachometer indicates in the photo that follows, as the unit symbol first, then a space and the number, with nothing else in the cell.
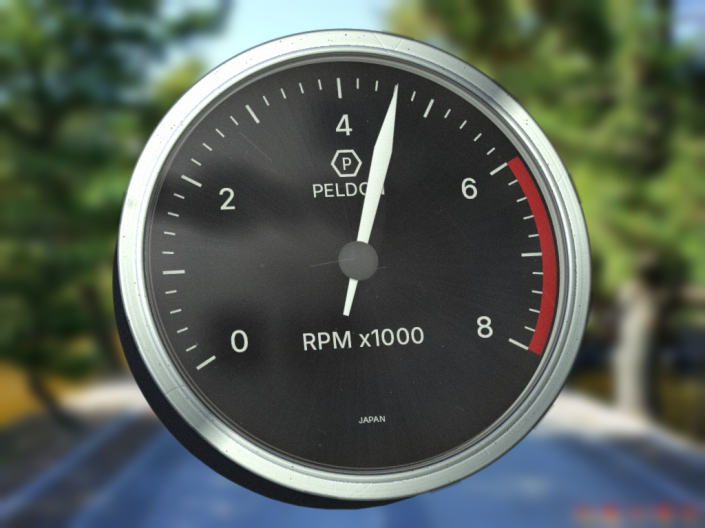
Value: rpm 4600
